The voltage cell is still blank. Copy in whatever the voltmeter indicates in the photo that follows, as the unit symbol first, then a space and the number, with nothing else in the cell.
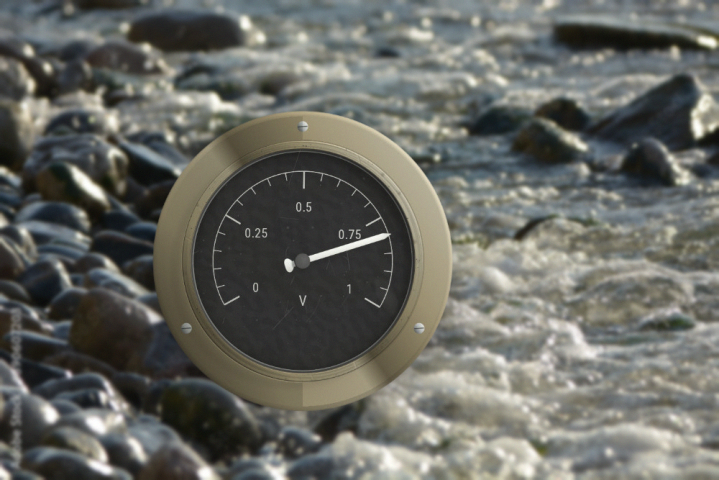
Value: V 0.8
